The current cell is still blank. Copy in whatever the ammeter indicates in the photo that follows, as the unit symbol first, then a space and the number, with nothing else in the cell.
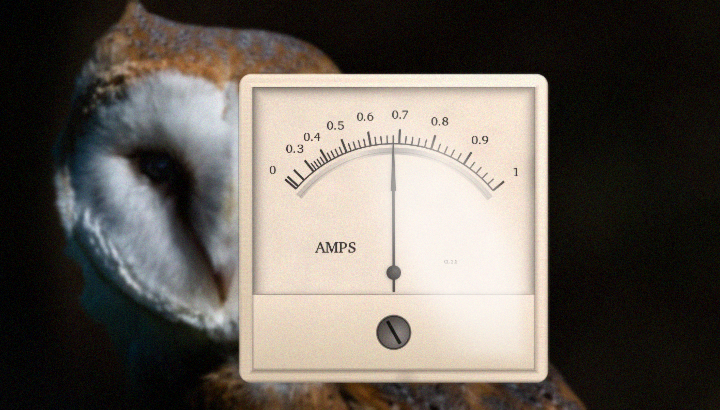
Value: A 0.68
